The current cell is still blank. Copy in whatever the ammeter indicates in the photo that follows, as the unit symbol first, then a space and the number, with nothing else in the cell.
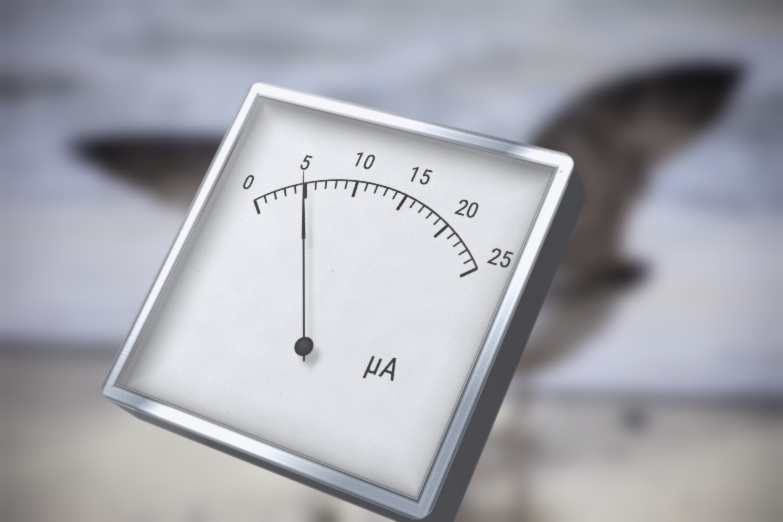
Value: µA 5
